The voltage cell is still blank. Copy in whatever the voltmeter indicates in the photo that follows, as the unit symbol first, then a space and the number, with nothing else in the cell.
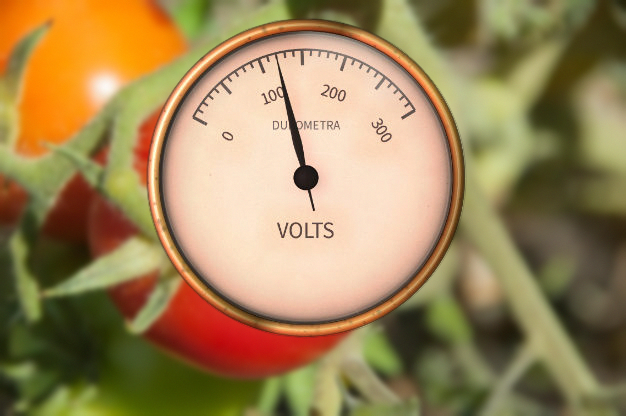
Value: V 120
